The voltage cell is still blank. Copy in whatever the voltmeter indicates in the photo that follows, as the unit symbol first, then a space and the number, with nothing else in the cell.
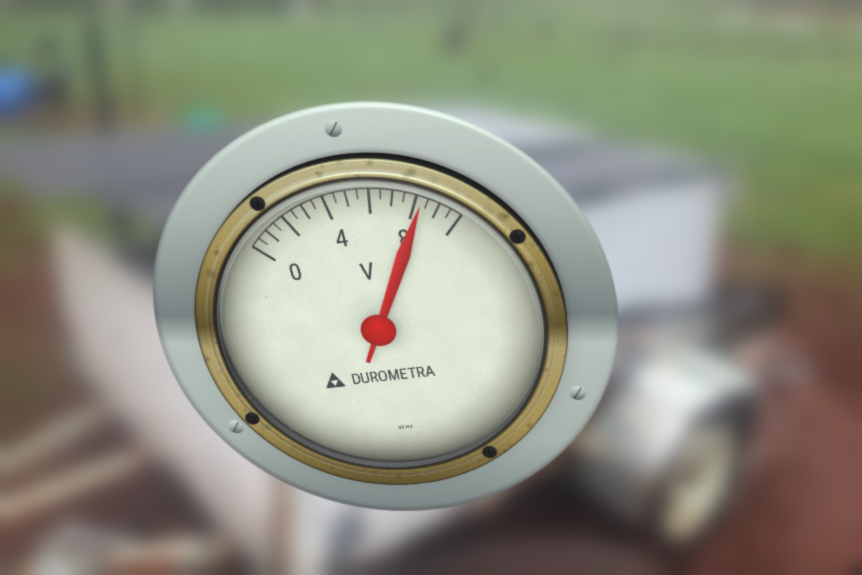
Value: V 8.25
